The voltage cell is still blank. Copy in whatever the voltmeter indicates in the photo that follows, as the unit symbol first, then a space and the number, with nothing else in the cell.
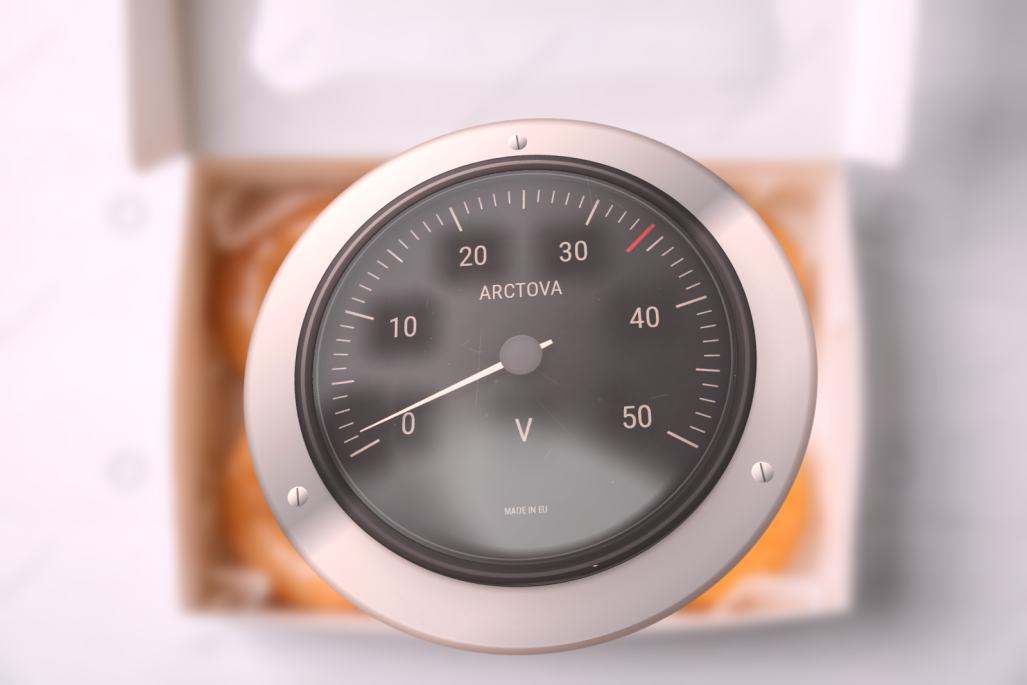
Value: V 1
